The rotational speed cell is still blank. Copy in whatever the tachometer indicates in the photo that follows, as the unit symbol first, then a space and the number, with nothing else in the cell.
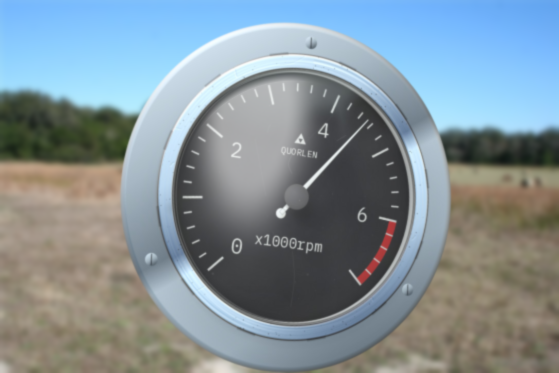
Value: rpm 4500
